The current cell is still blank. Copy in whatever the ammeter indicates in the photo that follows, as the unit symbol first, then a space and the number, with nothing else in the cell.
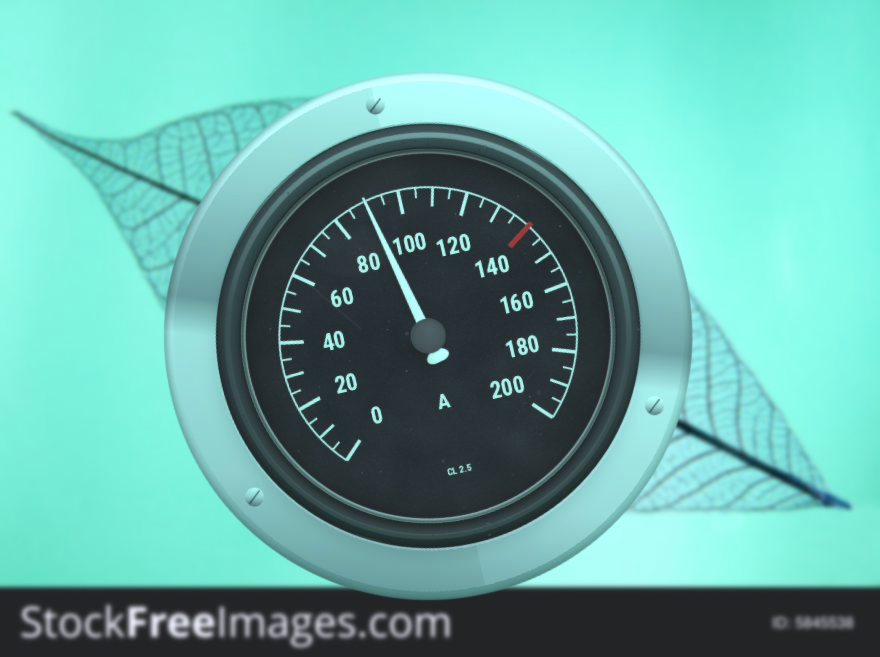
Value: A 90
